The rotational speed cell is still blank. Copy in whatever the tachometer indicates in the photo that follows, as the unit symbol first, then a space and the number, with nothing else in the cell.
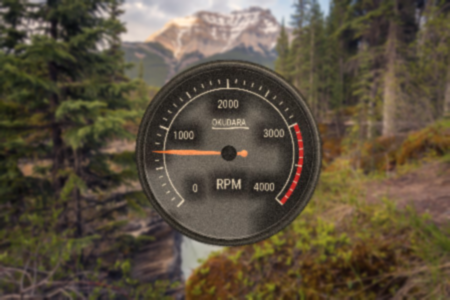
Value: rpm 700
